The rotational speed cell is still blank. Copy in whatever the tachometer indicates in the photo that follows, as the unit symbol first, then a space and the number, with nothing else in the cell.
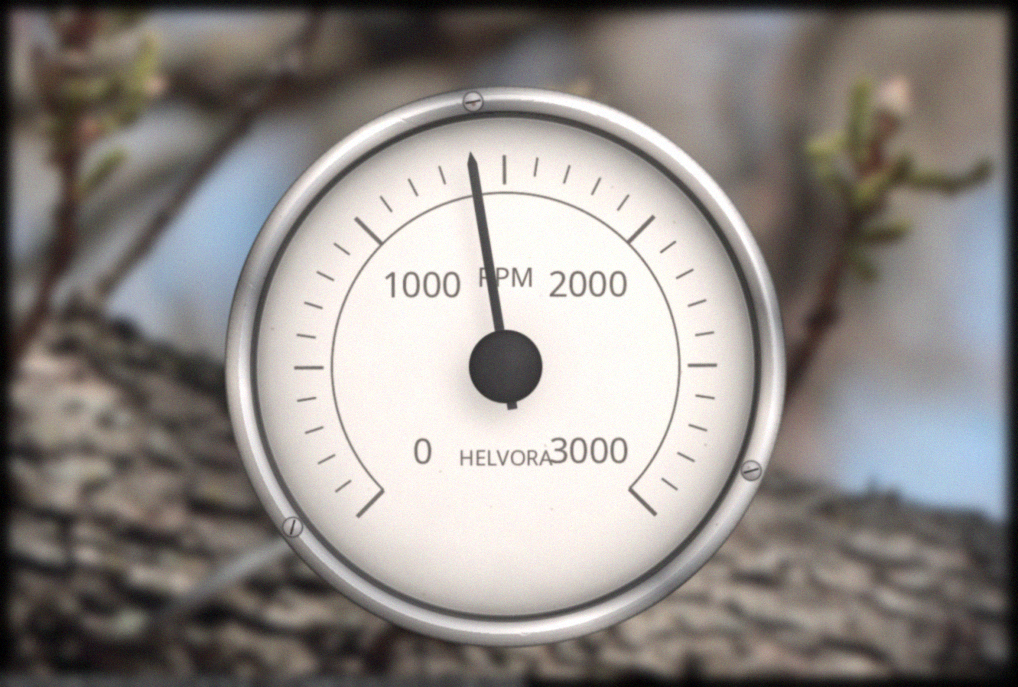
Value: rpm 1400
